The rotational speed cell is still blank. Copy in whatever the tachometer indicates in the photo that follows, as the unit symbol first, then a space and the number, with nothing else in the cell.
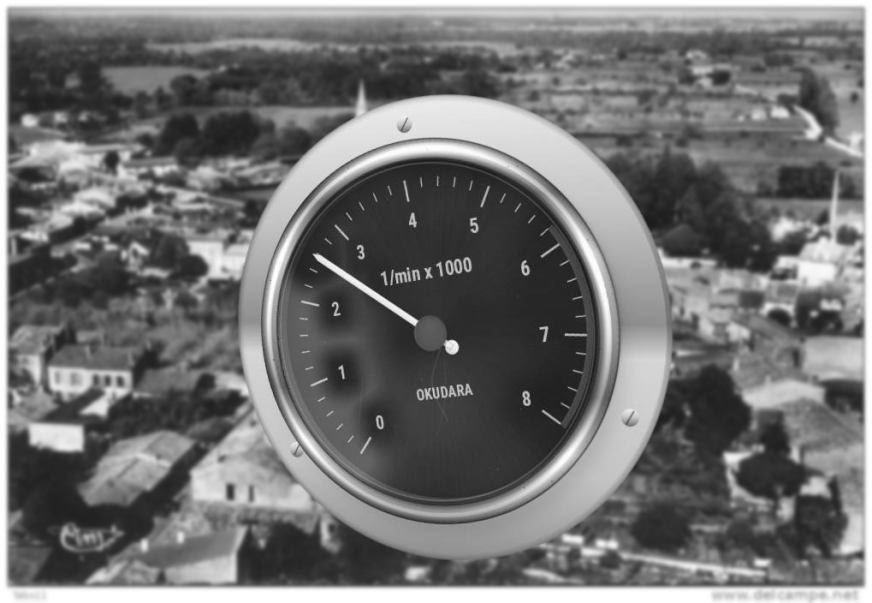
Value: rpm 2600
